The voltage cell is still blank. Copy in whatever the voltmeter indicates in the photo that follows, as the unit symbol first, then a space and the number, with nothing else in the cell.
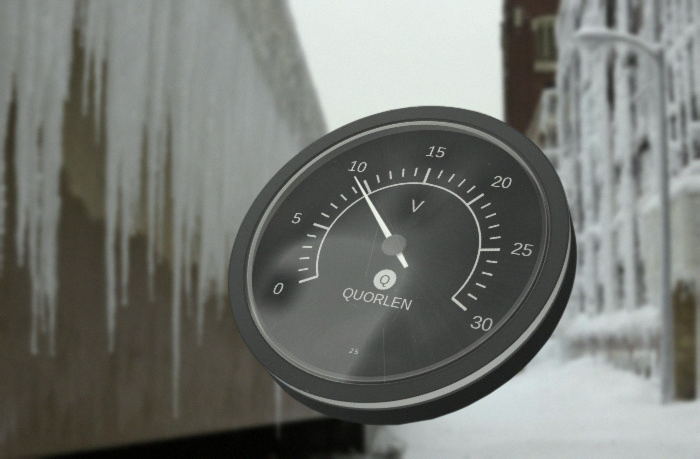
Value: V 9.5
